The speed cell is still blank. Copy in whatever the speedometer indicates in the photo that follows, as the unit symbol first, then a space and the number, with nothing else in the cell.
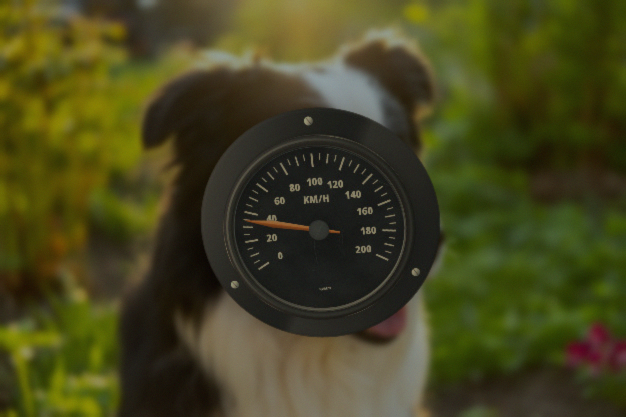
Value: km/h 35
